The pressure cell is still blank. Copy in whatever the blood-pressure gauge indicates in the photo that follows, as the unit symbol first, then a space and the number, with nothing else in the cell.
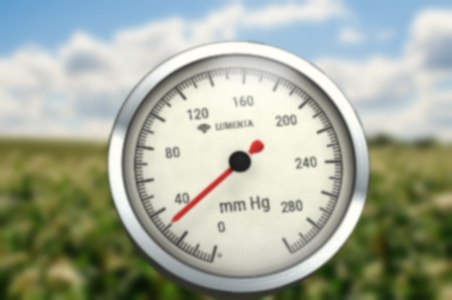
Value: mmHg 30
